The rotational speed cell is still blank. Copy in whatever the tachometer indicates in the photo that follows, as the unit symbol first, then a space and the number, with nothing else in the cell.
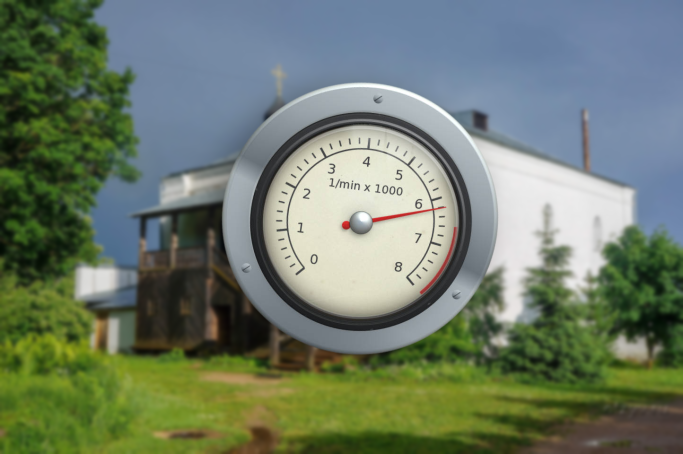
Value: rpm 6200
